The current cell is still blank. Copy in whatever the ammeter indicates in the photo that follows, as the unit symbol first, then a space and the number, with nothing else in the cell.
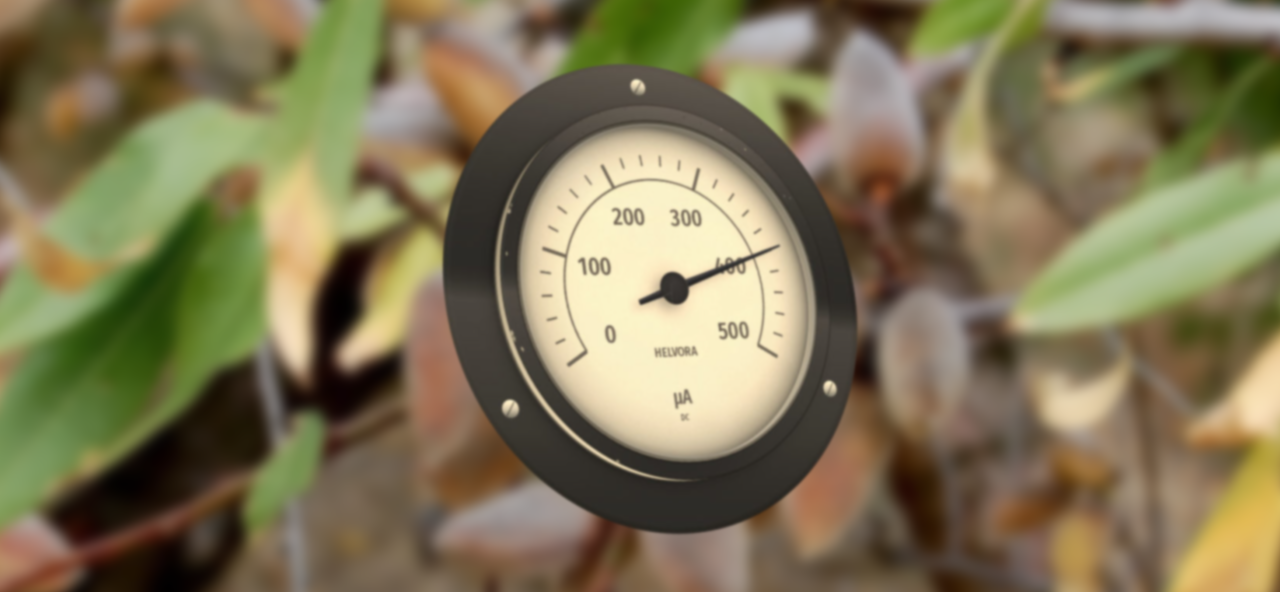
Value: µA 400
